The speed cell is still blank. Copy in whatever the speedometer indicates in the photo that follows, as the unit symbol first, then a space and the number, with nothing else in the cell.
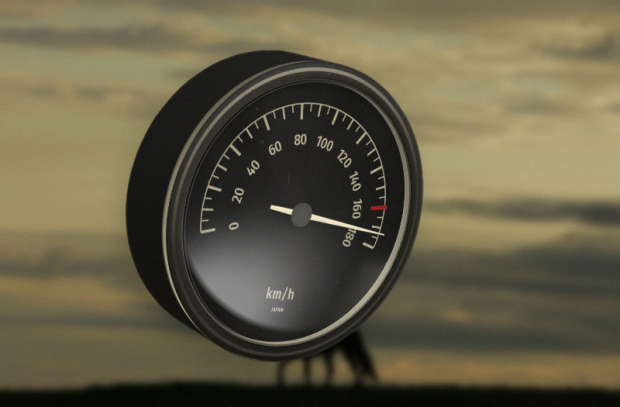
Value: km/h 172.5
